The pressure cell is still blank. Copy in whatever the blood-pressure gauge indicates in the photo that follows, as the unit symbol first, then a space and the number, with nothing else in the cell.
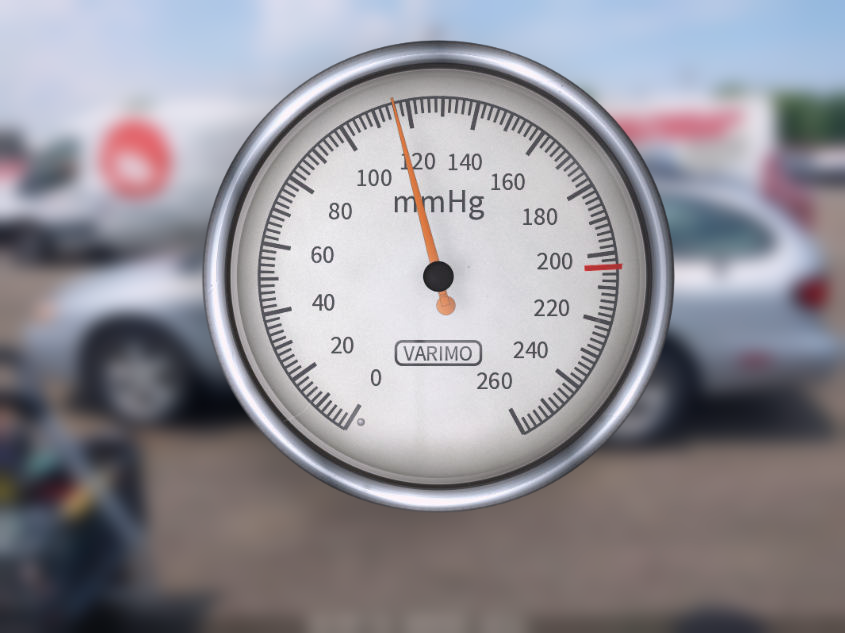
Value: mmHg 116
